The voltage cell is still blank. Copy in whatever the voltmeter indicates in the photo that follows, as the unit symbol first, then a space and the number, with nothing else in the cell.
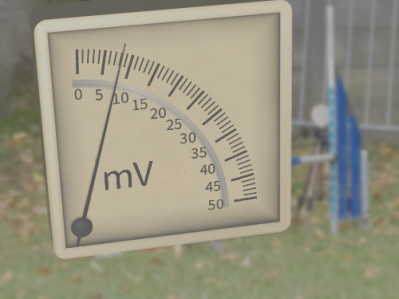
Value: mV 8
